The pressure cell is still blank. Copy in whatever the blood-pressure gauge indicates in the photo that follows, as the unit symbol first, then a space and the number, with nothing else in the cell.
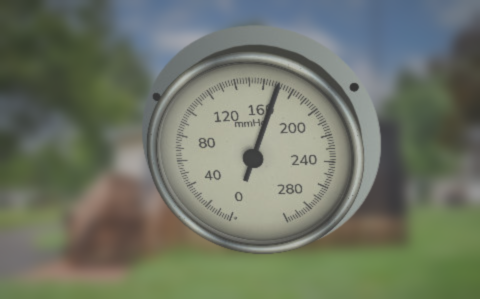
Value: mmHg 170
